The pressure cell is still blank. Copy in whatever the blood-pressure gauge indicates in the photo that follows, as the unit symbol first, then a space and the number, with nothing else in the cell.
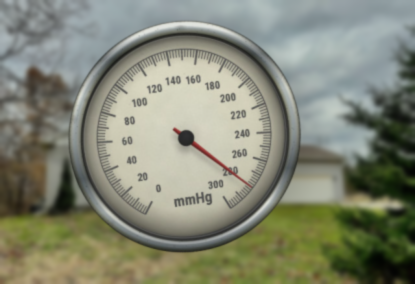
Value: mmHg 280
